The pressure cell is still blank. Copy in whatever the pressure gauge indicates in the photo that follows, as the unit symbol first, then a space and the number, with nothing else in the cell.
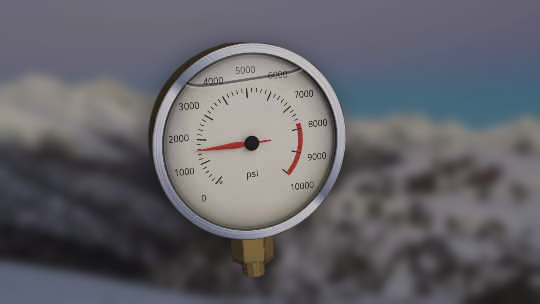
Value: psi 1600
